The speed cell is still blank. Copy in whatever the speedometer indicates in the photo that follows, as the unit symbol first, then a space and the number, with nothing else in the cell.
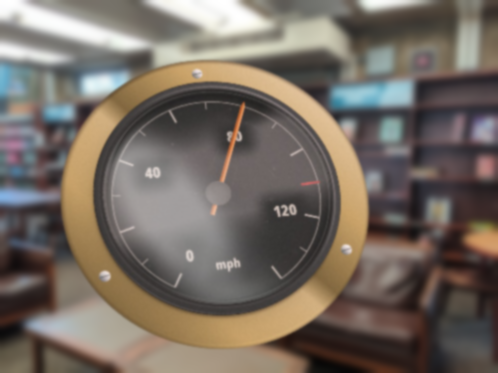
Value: mph 80
